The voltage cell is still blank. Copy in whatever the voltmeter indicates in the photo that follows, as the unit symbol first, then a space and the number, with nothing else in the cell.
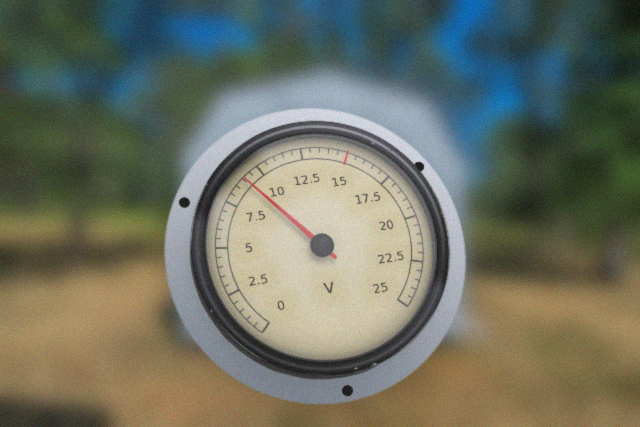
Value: V 9
